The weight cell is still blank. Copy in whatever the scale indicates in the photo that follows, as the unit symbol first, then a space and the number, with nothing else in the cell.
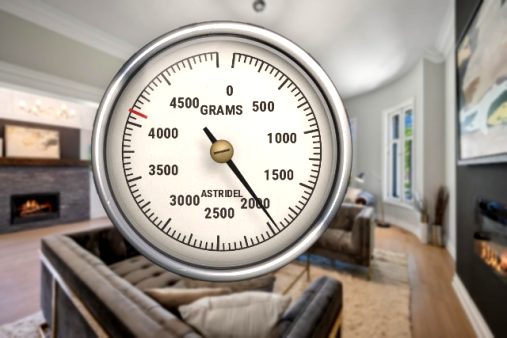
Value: g 1950
